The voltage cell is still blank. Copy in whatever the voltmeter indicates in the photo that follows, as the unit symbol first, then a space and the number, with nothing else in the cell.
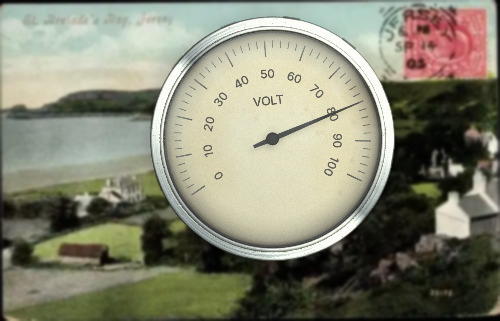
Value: V 80
